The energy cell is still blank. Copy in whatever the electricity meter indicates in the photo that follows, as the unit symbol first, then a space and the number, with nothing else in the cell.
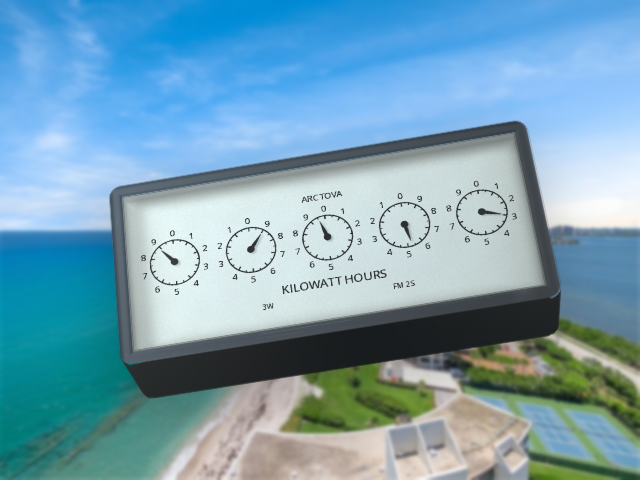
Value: kWh 88953
